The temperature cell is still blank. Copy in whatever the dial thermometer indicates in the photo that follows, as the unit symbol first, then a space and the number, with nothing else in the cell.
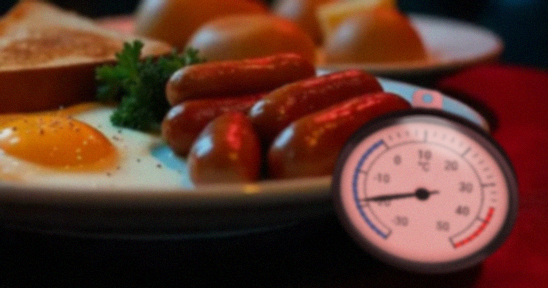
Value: °C -18
